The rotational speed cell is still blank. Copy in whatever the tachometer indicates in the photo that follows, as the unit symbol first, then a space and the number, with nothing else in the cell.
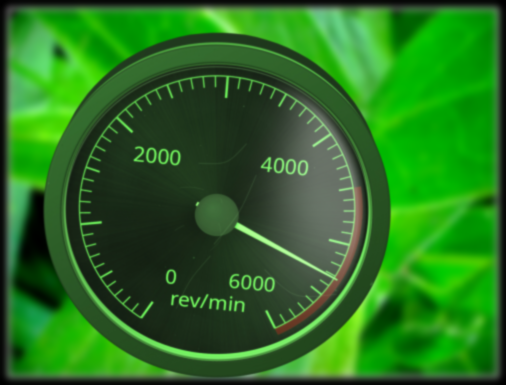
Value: rpm 5300
